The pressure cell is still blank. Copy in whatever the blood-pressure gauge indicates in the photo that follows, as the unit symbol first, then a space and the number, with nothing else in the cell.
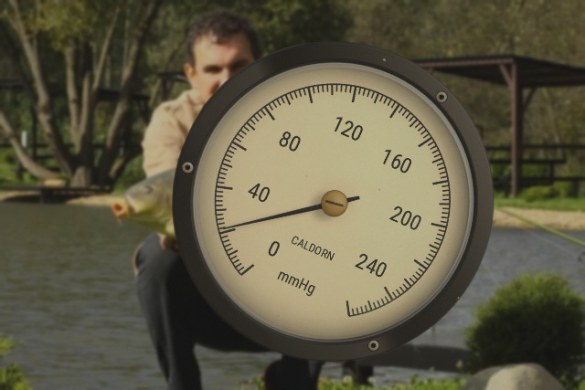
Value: mmHg 22
